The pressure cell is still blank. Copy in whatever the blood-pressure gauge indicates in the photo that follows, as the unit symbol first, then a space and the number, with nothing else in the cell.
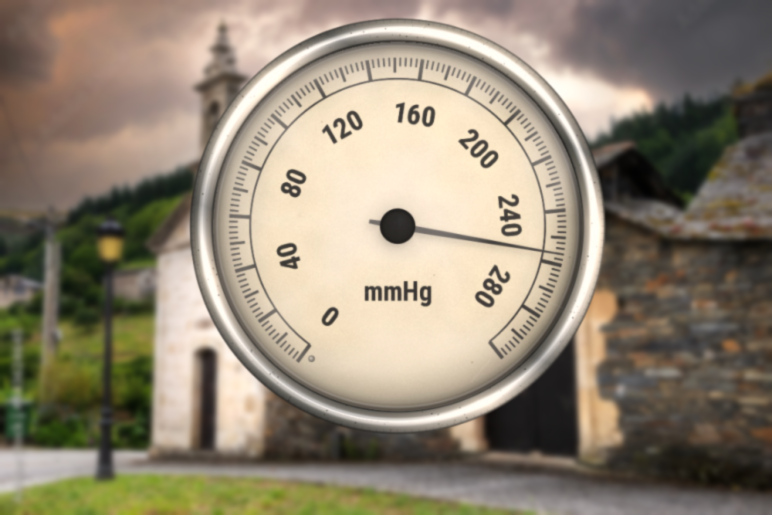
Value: mmHg 256
